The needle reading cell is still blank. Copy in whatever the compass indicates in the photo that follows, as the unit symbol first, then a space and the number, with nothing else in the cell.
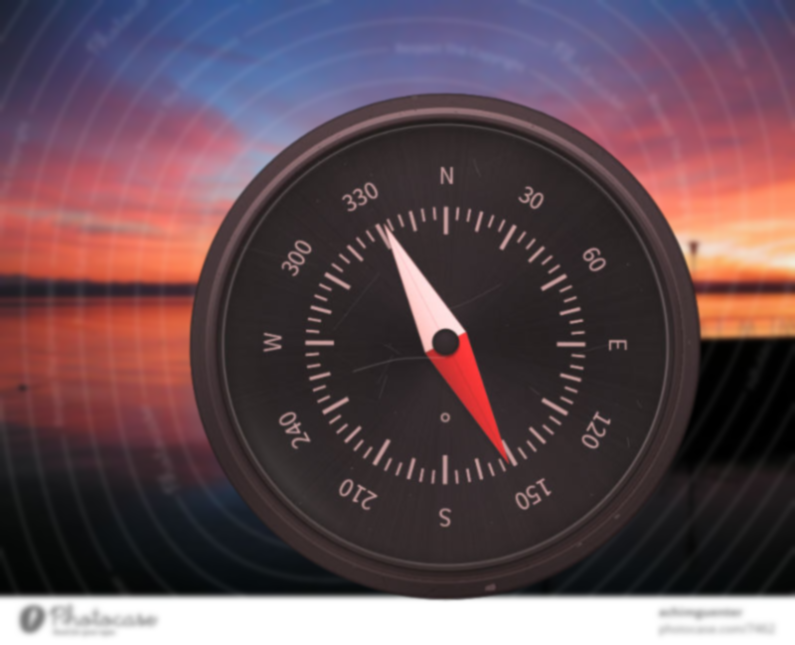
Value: ° 152.5
